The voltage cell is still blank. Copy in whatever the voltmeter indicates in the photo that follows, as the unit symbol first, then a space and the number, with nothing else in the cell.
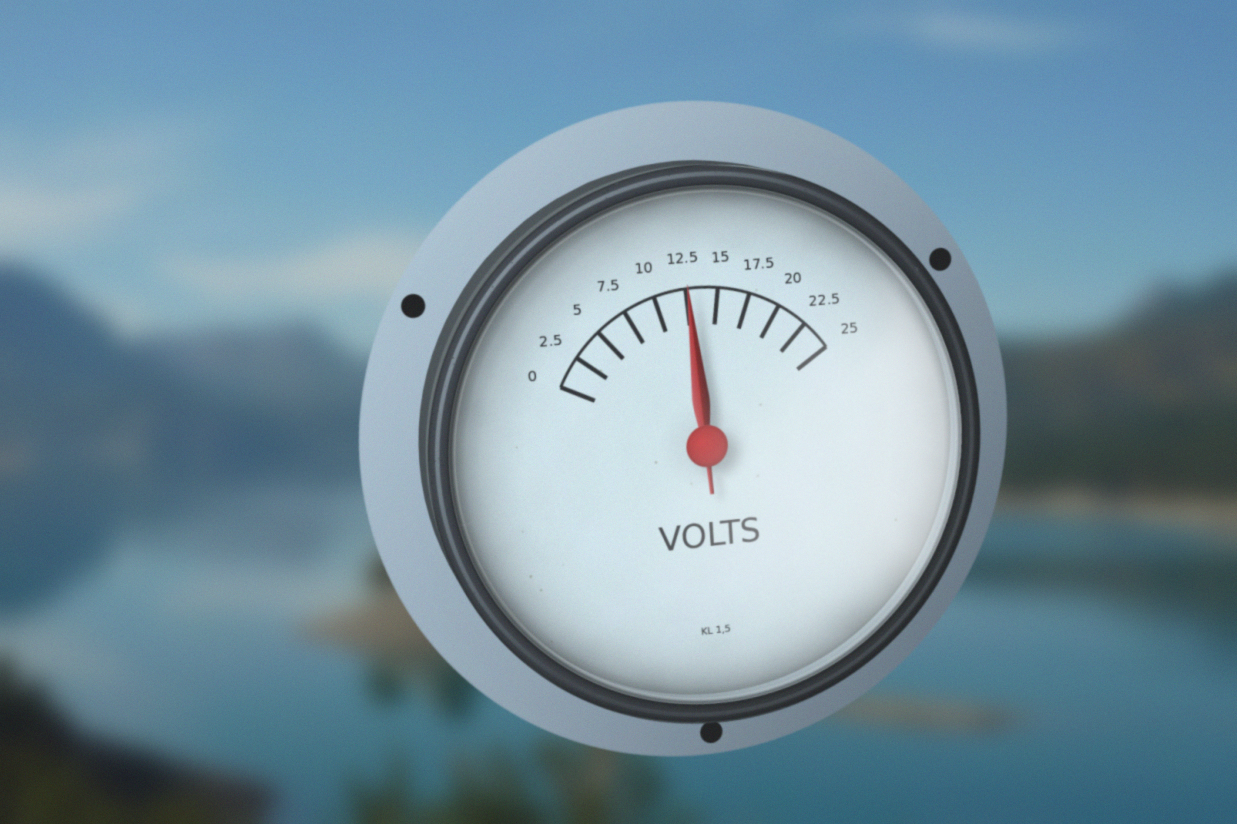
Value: V 12.5
